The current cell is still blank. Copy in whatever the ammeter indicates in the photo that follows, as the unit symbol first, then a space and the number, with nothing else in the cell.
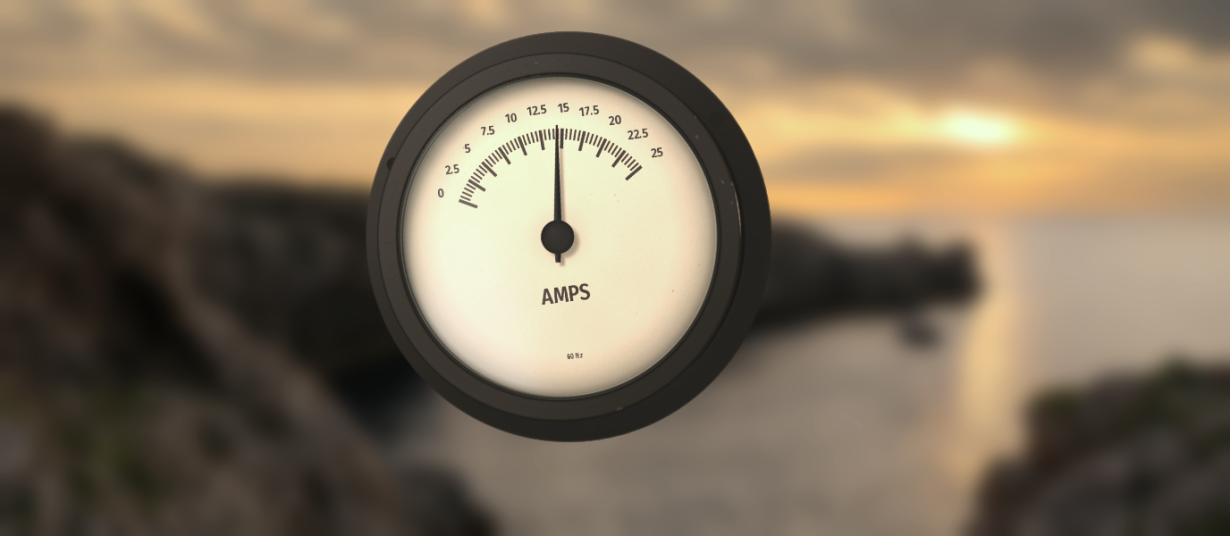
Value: A 14.5
